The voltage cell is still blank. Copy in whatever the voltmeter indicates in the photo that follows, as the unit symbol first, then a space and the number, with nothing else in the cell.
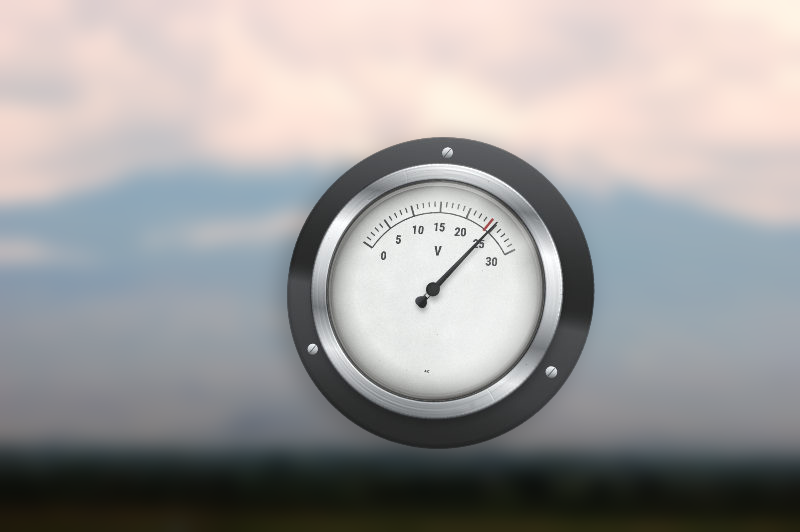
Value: V 25
